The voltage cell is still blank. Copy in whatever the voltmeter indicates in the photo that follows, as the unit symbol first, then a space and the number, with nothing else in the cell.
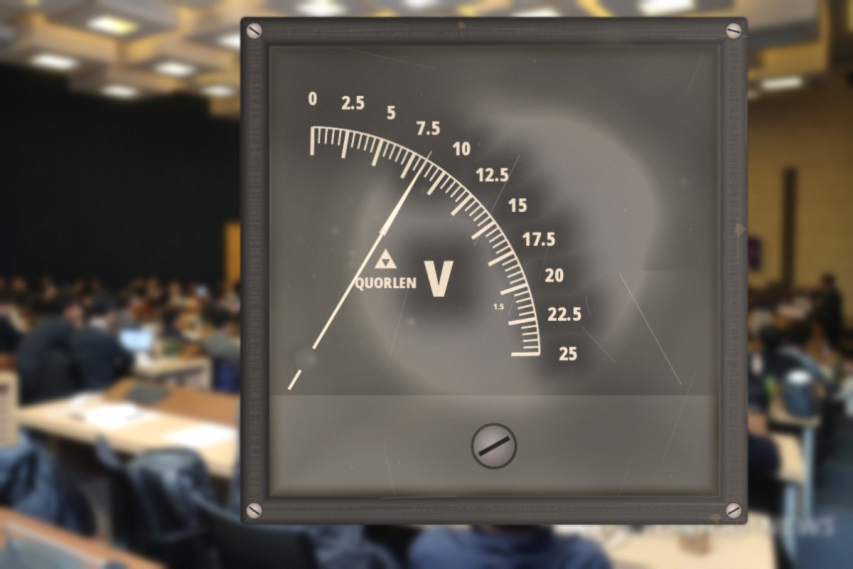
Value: V 8.5
